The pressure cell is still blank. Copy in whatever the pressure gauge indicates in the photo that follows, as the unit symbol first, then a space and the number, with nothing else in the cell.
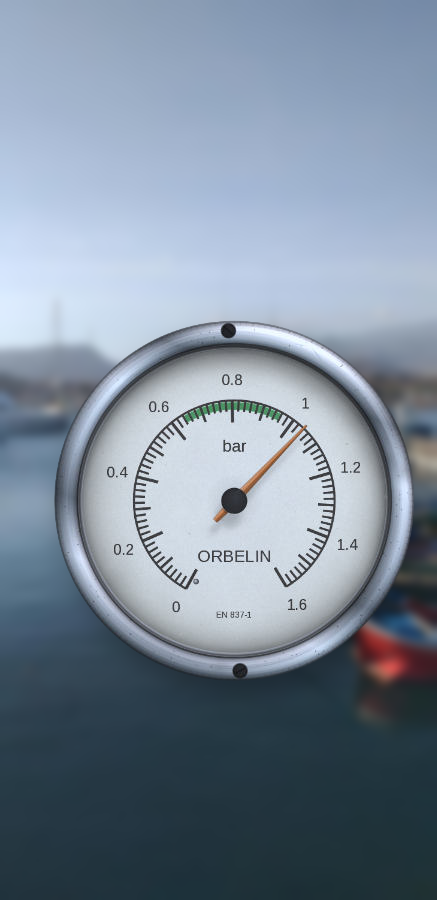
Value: bar 1.04
